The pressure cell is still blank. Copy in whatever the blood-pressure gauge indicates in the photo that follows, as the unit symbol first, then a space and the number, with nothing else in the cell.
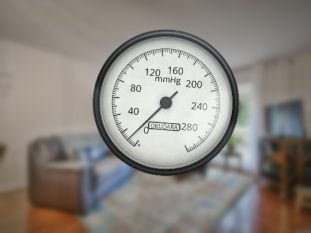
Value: mmHg 10
